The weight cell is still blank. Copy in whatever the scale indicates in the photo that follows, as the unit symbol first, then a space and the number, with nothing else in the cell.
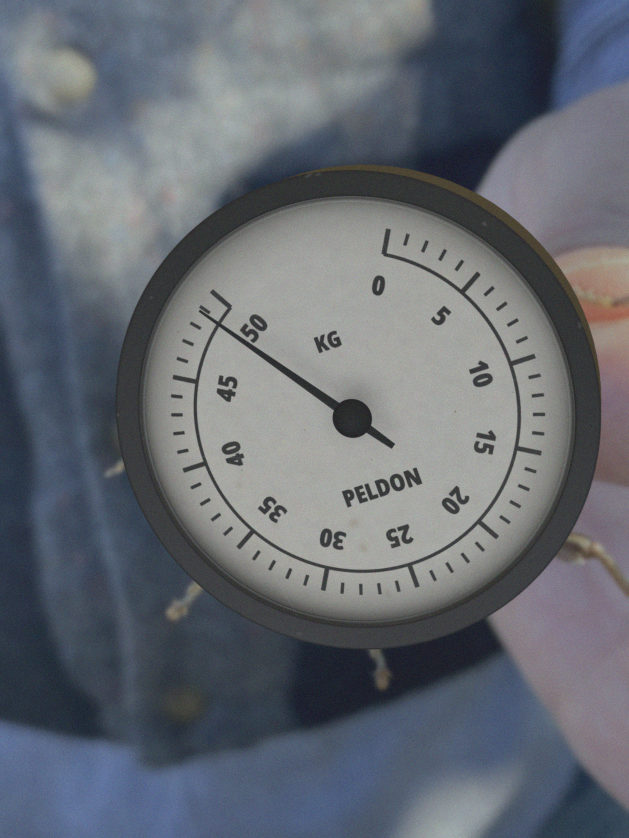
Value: kg 49
